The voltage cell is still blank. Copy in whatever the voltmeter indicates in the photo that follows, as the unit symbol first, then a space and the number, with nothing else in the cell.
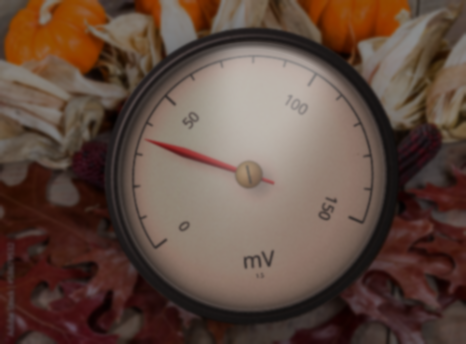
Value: mV 35
